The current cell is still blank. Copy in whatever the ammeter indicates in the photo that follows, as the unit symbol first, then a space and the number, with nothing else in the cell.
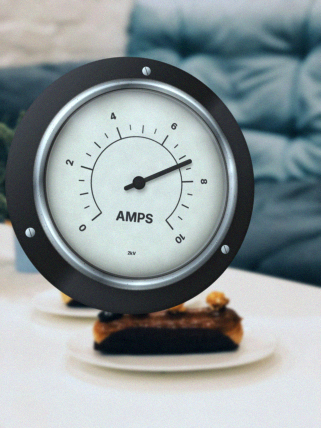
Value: A 7.25
